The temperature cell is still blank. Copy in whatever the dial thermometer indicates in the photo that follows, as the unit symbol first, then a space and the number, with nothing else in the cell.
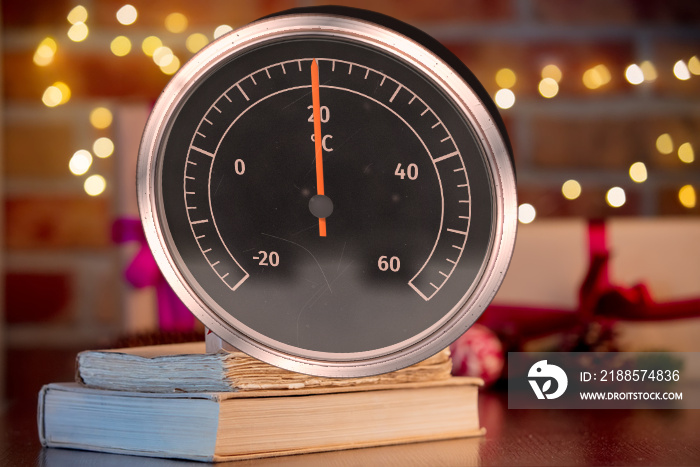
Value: °C 20
